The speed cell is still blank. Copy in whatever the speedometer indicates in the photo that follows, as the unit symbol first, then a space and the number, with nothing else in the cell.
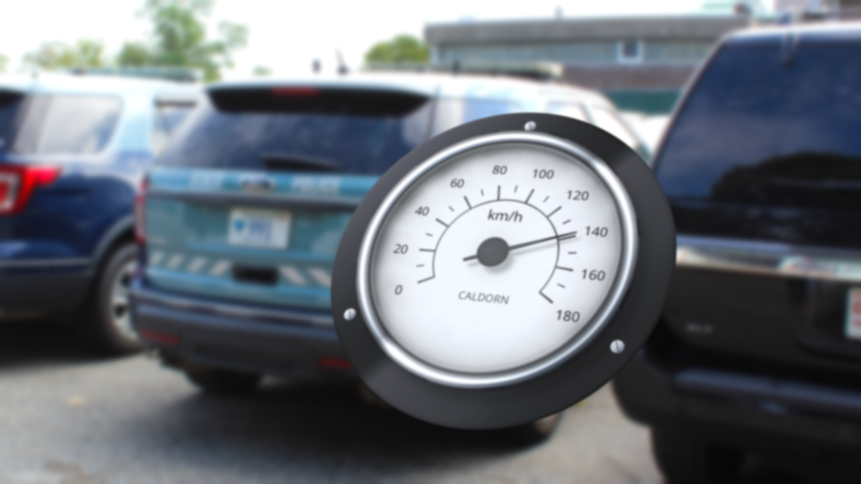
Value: km/h 140
